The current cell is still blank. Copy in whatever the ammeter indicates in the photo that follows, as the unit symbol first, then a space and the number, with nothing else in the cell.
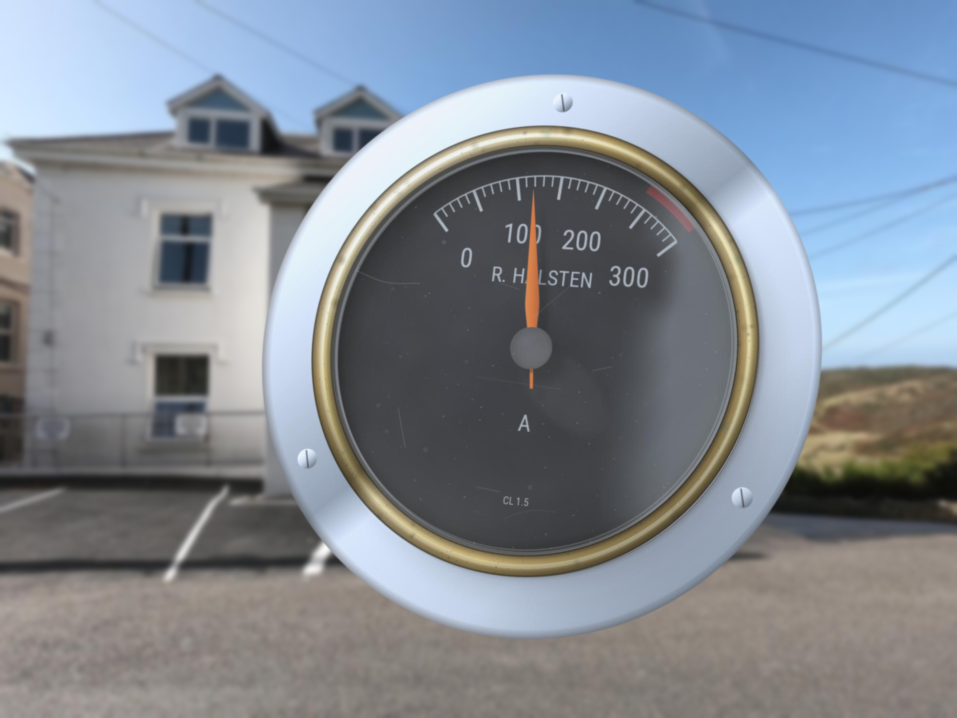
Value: A 120
